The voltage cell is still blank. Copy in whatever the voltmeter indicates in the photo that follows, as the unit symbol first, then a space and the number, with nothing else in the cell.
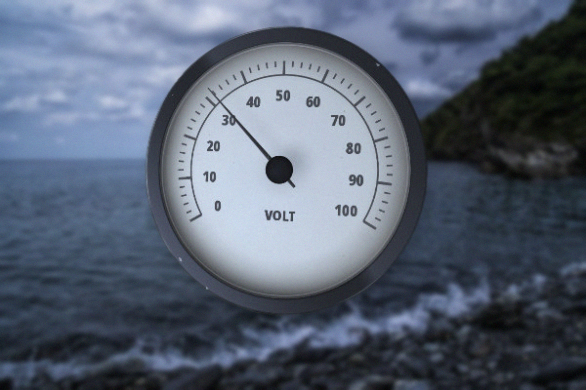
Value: V 32
